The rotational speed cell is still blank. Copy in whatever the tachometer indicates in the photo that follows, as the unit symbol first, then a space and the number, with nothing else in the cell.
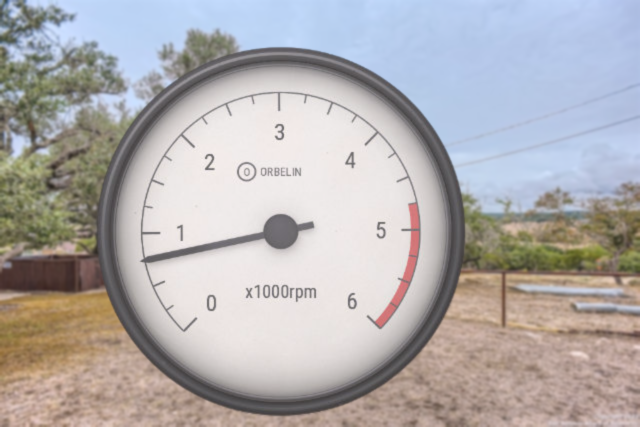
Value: rpm 750
